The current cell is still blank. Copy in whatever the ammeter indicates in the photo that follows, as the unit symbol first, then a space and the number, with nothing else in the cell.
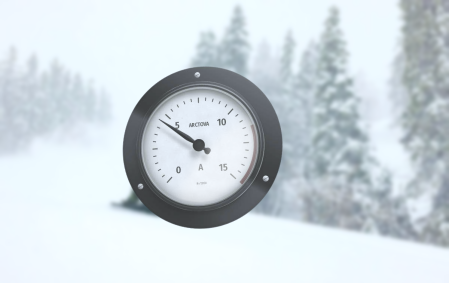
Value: A 4.5
